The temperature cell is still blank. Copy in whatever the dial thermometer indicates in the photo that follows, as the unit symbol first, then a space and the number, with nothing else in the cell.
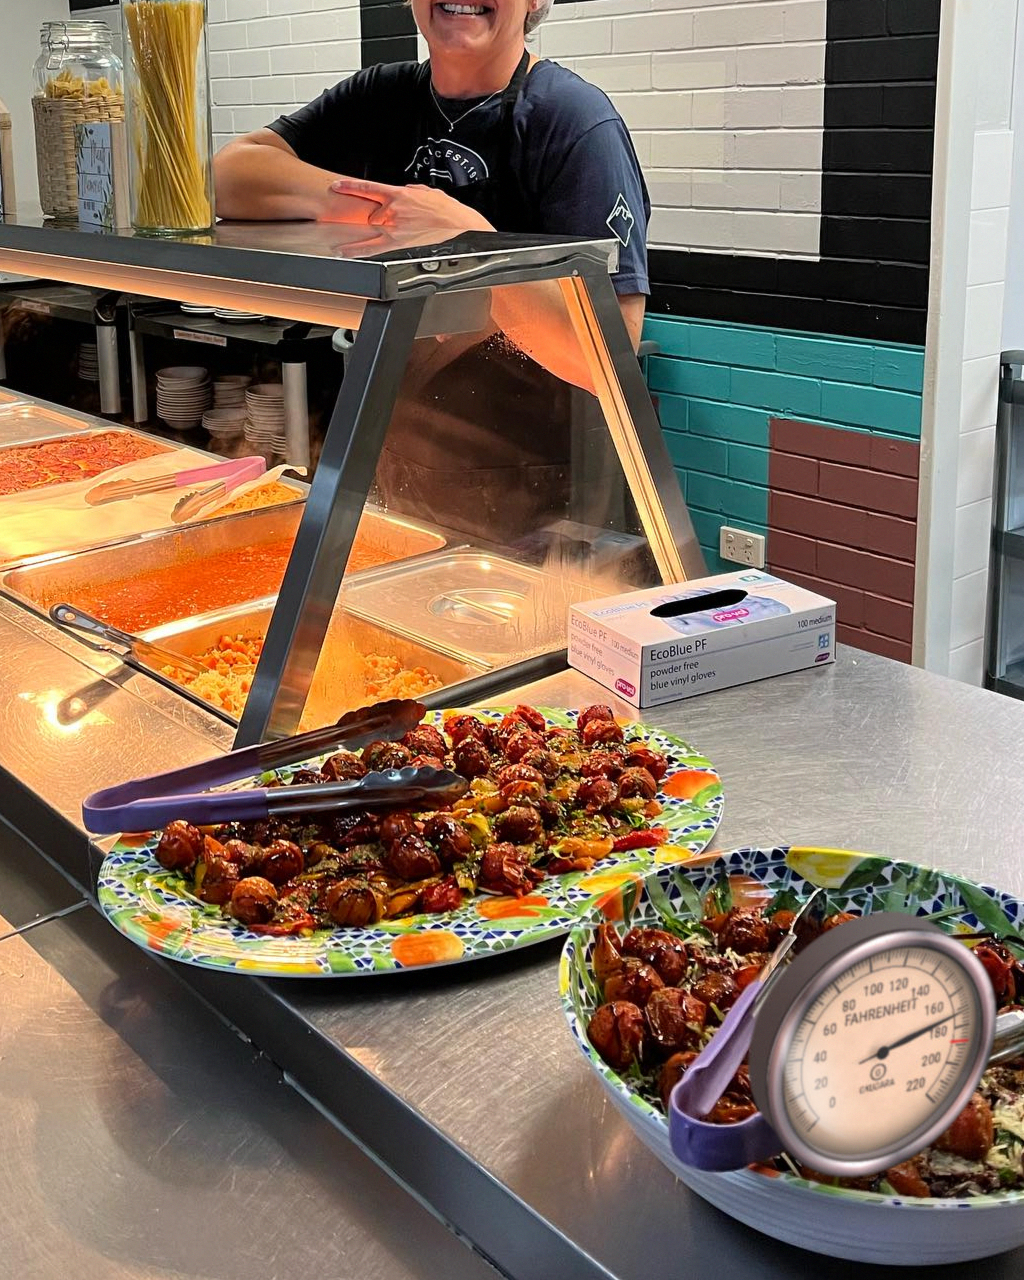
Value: °F 170
